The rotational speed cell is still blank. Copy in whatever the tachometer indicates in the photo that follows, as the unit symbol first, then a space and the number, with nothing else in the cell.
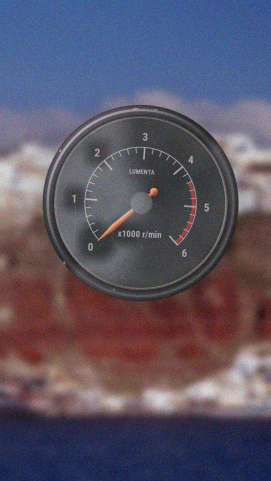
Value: rpm 0
